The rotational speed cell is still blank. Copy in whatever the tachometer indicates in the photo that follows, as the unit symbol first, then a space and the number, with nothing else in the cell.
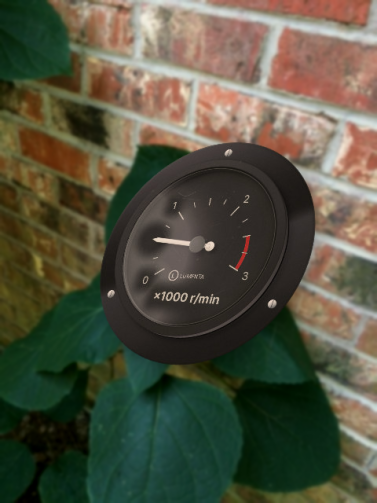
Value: rpm 500
